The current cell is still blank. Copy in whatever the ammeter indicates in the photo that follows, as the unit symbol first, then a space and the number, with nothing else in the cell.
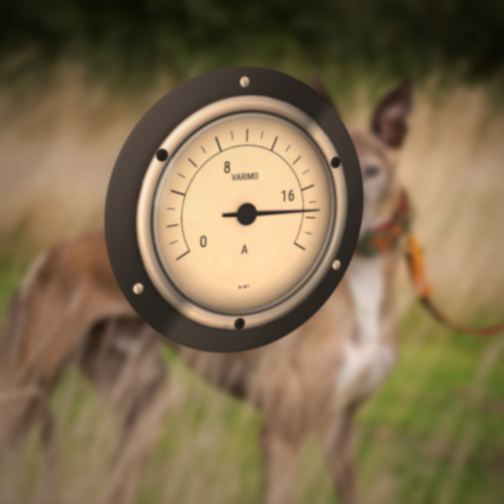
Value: A 17.5
